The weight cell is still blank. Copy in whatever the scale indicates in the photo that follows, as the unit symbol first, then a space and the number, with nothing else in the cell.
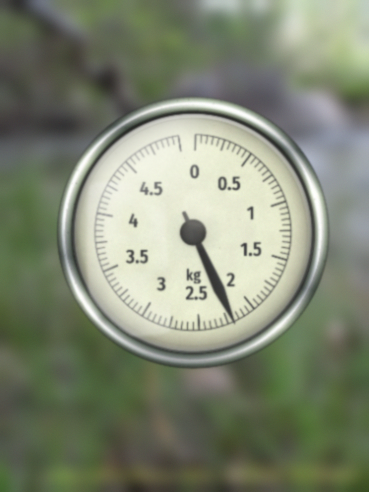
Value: kg 2.2
